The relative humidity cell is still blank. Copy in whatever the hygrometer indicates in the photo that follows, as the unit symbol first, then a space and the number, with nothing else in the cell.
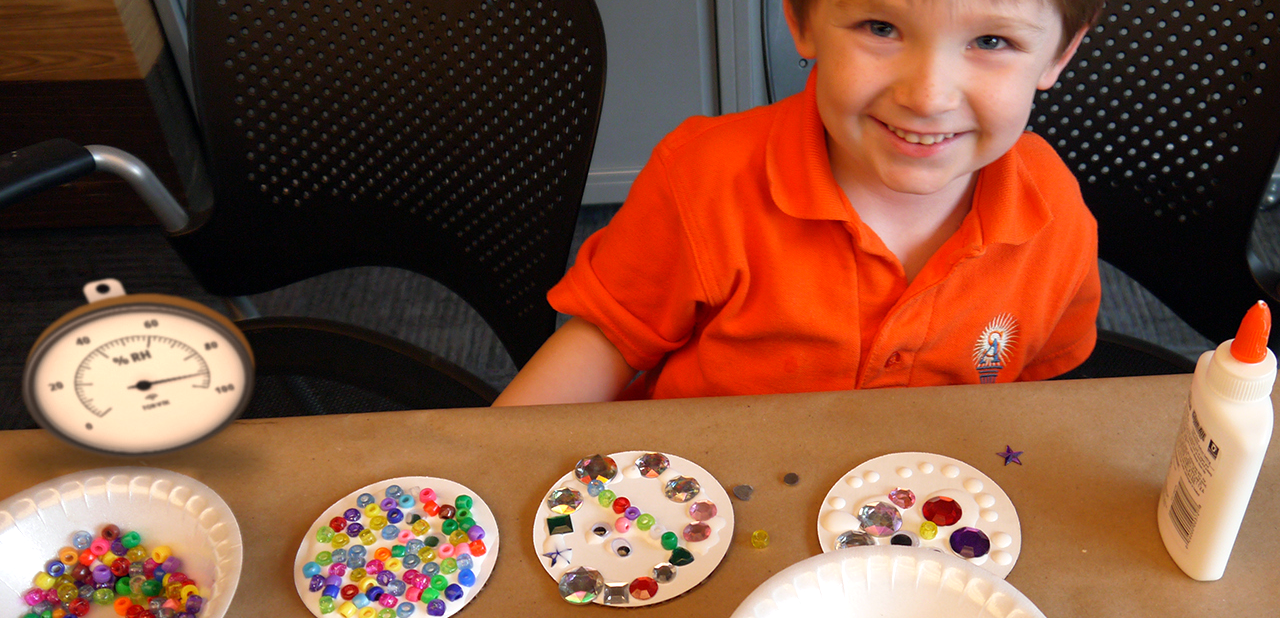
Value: % 90
